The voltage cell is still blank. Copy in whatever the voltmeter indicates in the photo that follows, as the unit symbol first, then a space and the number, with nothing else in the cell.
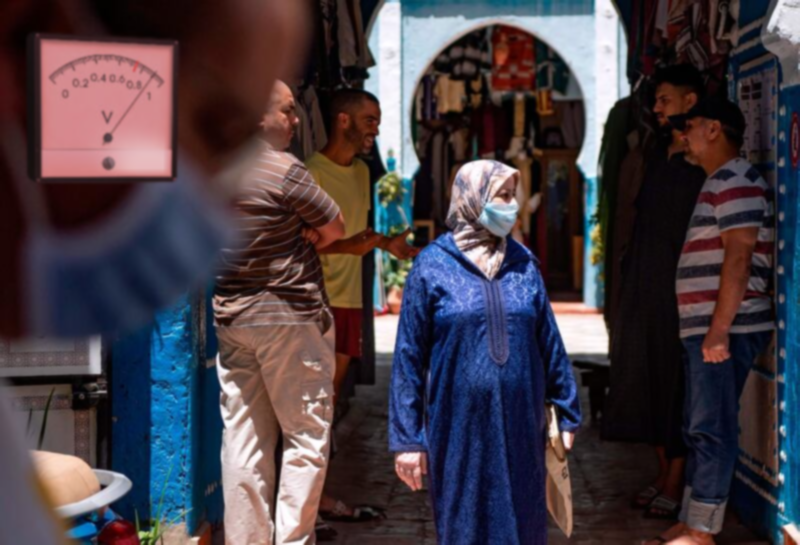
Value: V 0.9
